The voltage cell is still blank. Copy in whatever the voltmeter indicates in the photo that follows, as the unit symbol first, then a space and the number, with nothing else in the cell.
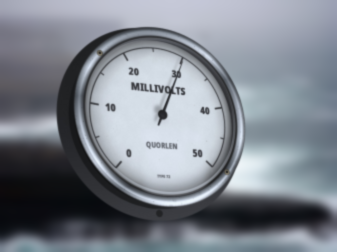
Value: mV 30
